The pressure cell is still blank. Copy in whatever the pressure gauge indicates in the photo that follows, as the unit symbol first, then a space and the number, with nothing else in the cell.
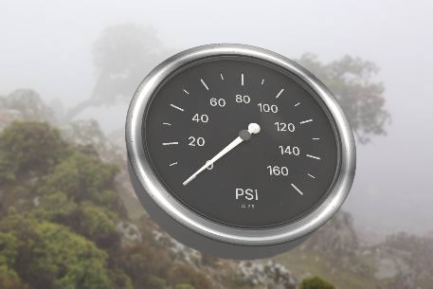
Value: psi 0
